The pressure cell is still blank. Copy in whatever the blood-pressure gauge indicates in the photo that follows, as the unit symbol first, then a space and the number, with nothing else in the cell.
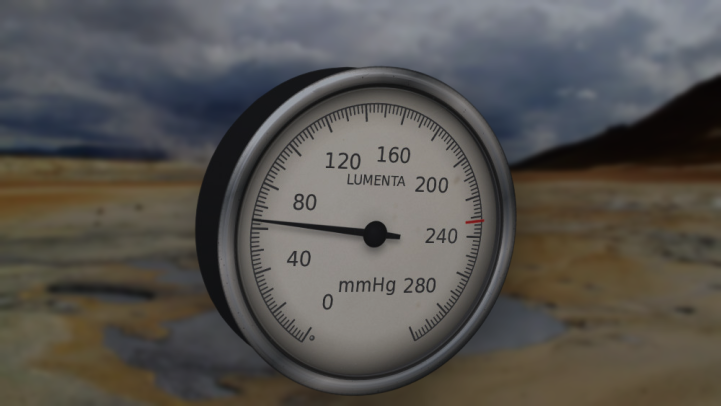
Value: mmHg 64
